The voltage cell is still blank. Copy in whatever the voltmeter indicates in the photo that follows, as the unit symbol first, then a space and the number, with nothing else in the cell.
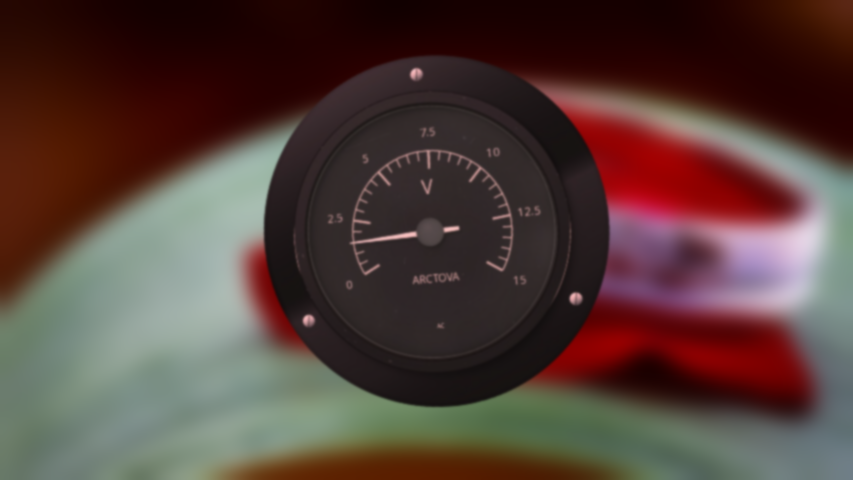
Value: V 1.5
